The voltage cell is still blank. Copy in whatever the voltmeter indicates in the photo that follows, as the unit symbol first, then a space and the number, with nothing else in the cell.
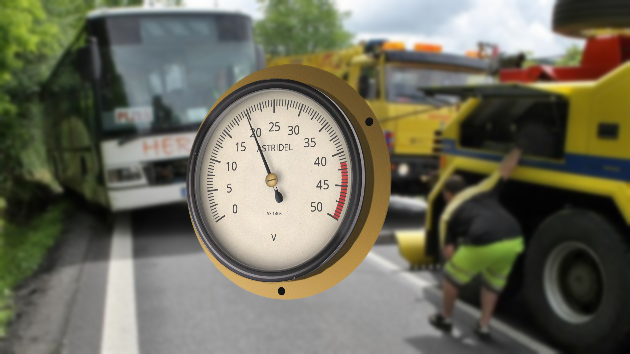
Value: V 20
